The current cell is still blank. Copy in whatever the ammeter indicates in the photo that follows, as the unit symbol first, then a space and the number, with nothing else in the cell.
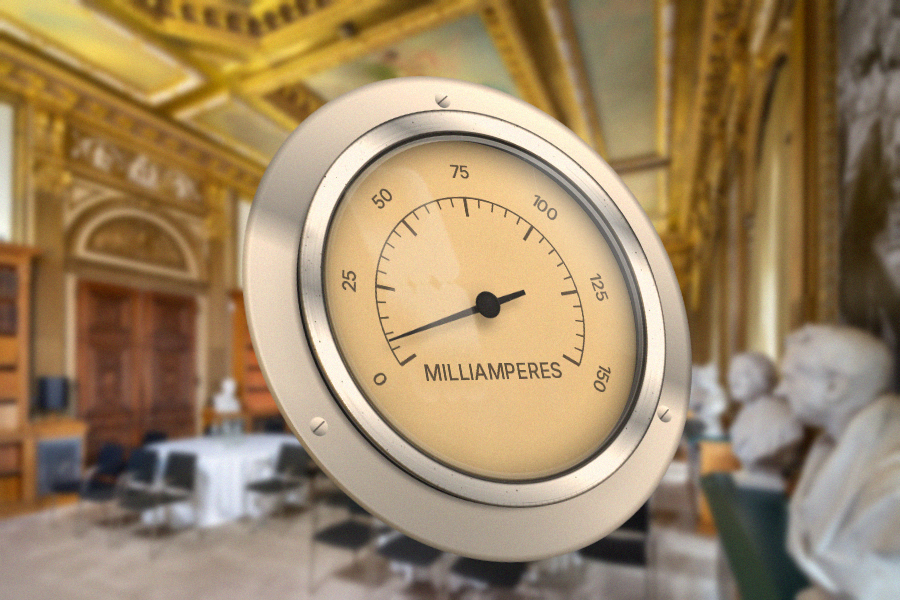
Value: mA 7.5
